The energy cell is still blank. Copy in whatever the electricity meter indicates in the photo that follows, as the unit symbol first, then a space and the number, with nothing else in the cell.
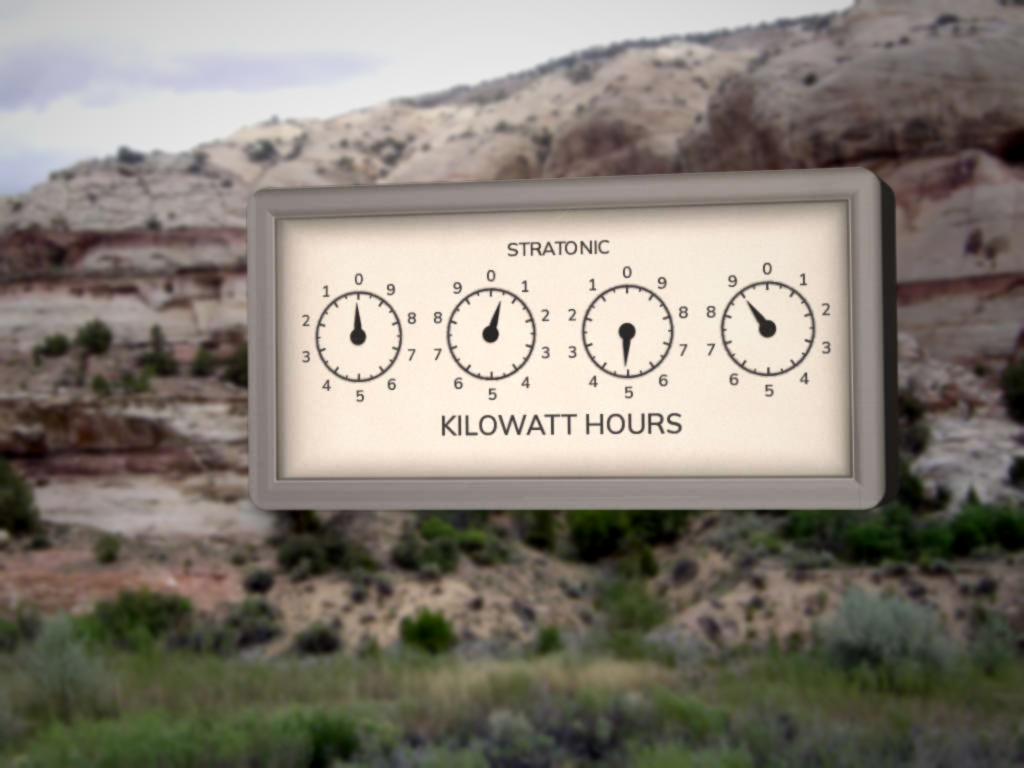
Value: kWh 49
